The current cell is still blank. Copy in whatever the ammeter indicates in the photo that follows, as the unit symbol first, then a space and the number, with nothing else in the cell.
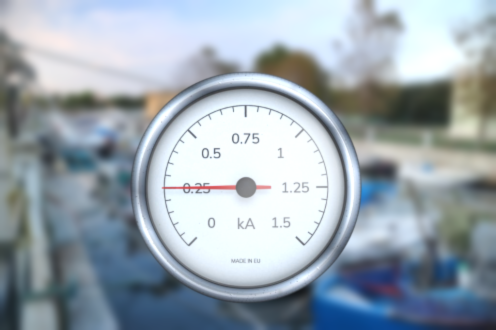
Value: kA 0.25
